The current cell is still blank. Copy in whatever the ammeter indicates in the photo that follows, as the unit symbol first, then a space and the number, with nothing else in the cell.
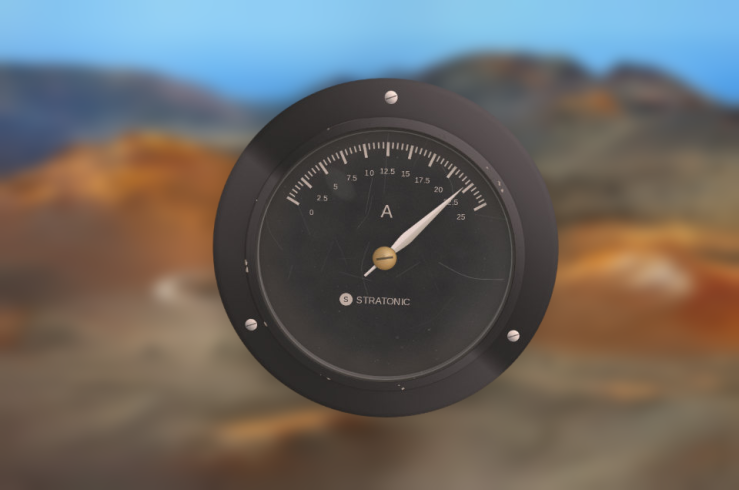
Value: A 22
